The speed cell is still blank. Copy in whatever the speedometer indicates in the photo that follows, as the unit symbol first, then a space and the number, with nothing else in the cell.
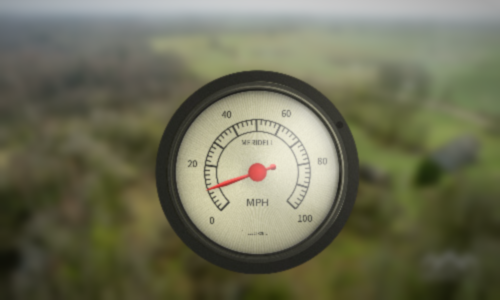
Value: mph 10
